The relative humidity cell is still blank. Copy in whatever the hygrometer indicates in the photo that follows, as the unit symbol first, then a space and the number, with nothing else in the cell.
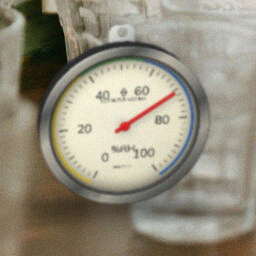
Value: % 70
